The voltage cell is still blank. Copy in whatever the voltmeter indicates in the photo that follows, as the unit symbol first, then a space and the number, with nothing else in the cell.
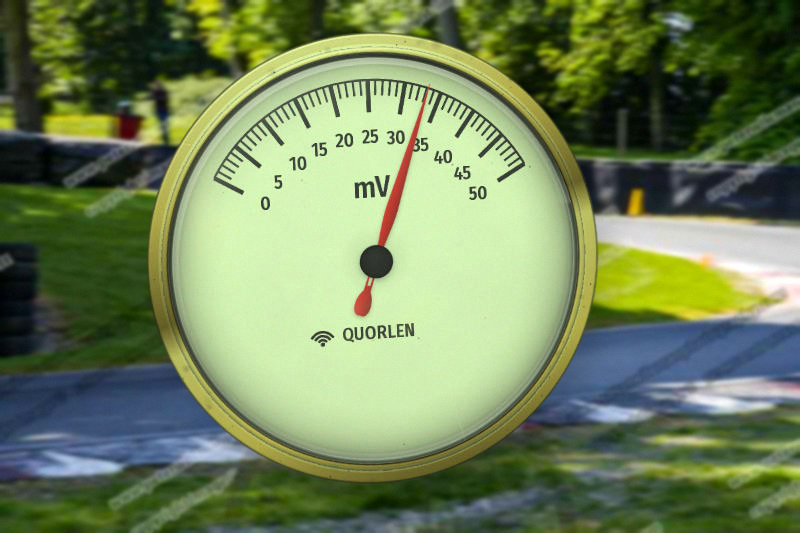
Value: mV 33
